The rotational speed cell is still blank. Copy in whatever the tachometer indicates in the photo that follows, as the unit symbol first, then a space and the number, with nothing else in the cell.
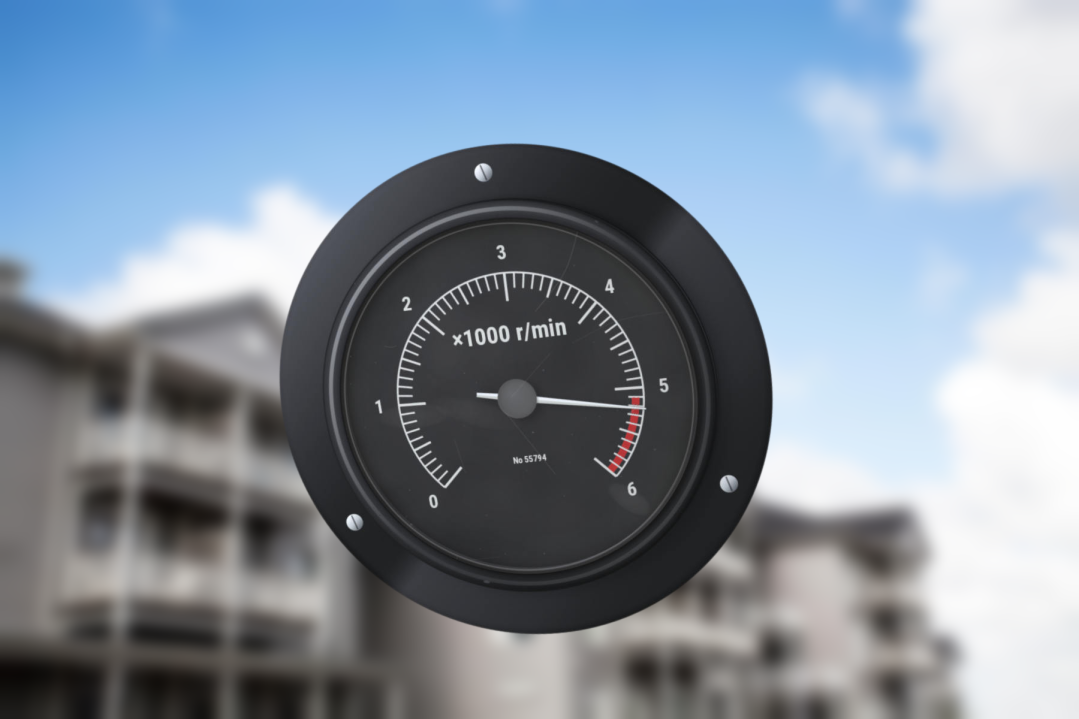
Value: rpm 5200
